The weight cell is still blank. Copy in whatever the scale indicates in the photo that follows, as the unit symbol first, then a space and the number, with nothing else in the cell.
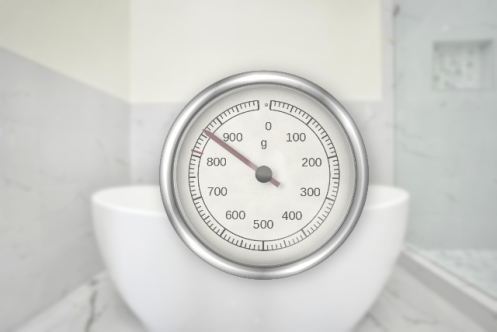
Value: g 860
